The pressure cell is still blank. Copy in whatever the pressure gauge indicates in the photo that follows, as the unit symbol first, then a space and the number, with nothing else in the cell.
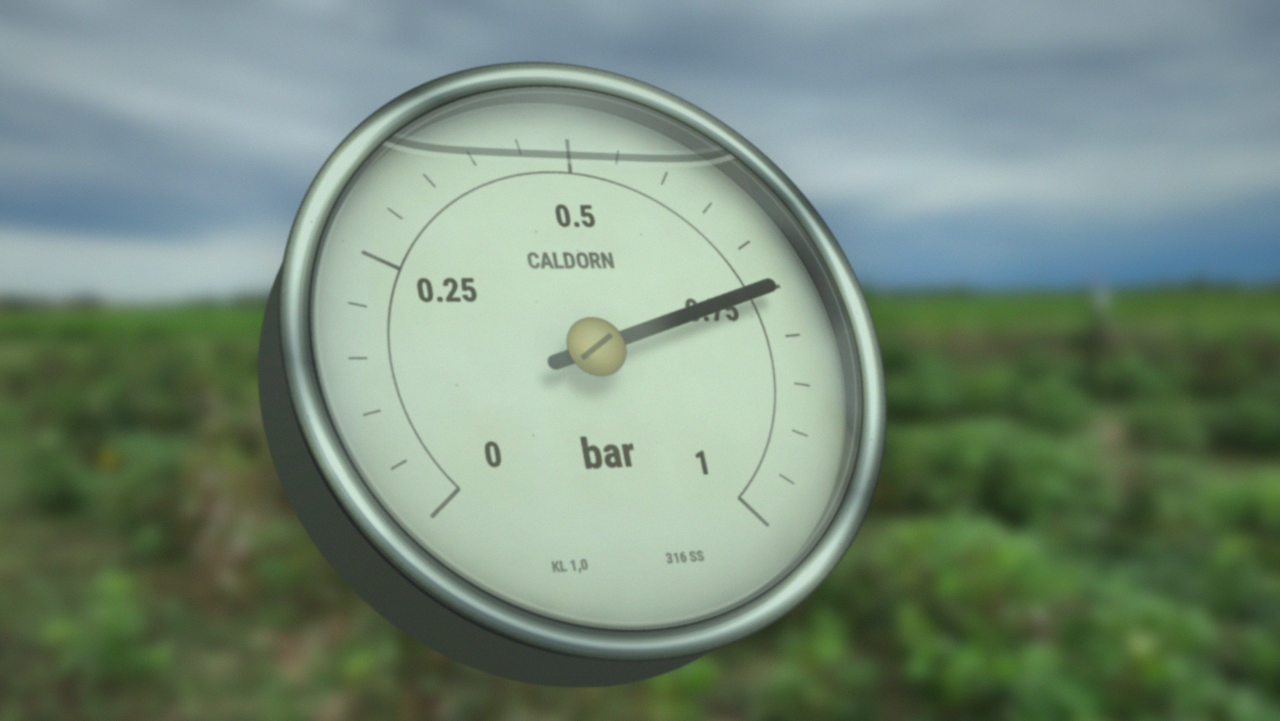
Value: bar 0.75
